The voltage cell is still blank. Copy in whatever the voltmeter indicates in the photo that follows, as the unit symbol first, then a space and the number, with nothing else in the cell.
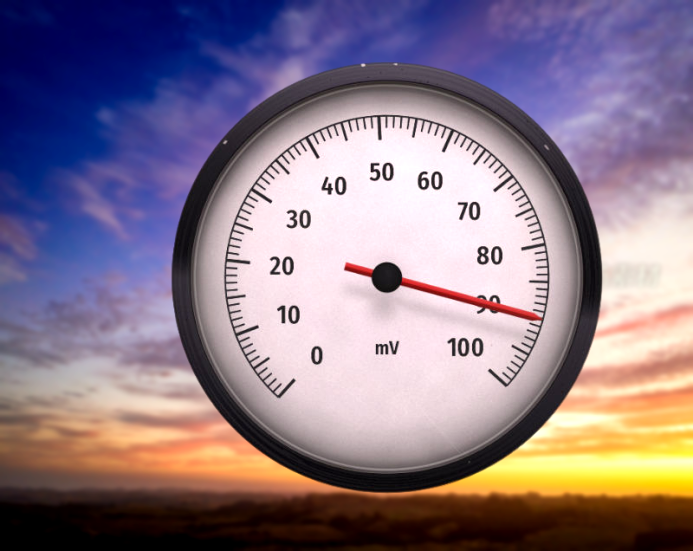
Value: mV 90
